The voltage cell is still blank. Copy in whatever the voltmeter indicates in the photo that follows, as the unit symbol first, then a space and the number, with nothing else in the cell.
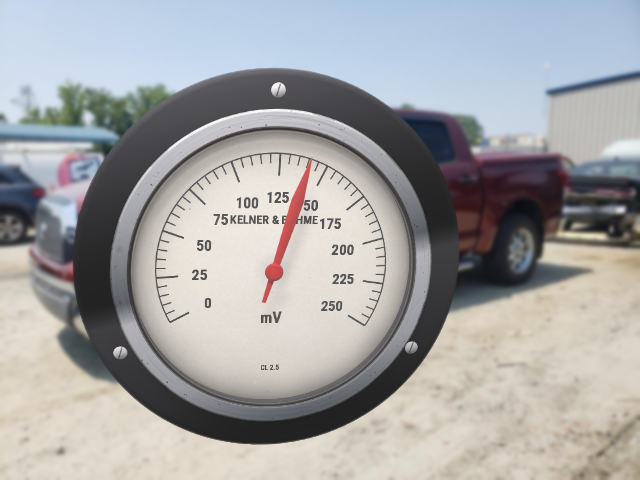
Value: mV 140
